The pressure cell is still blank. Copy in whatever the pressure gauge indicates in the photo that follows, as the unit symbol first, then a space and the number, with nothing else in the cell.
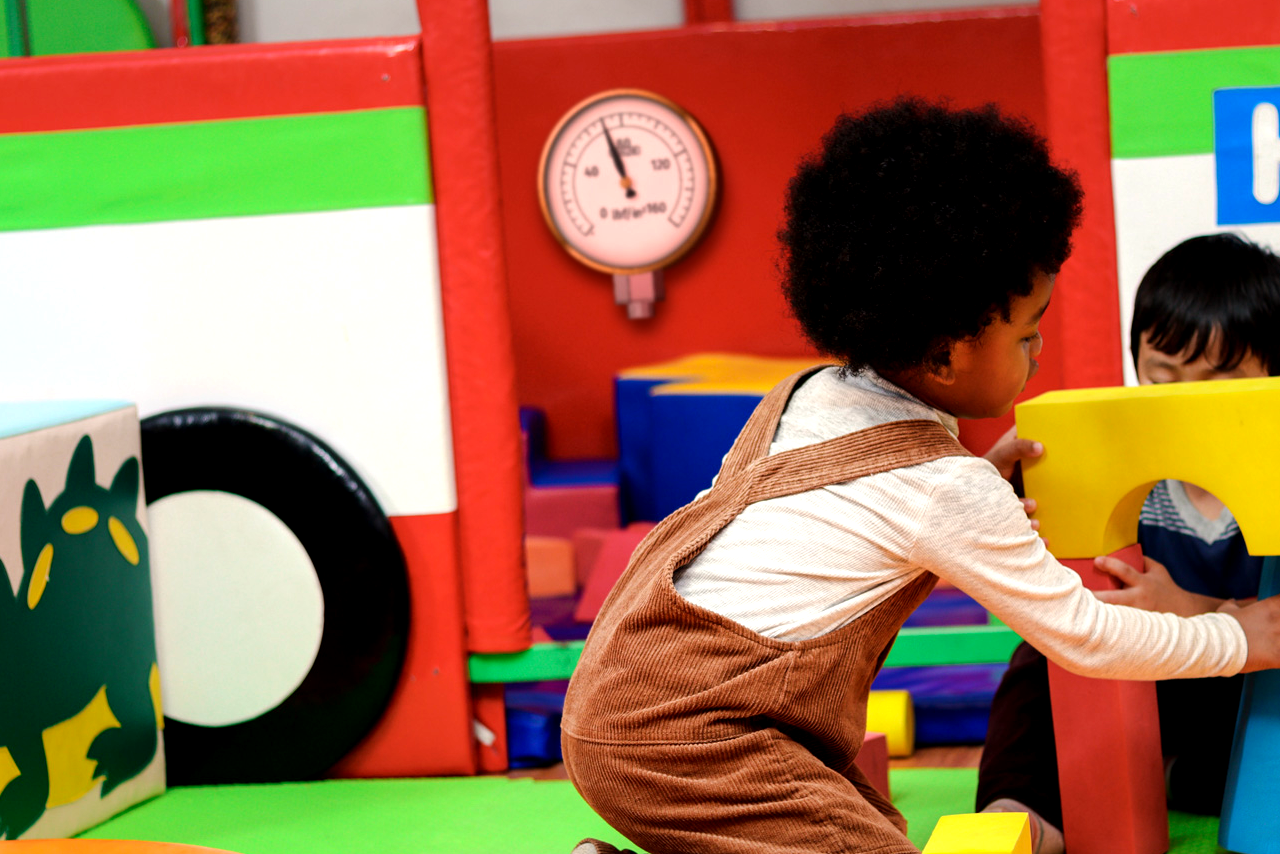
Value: psi 70
